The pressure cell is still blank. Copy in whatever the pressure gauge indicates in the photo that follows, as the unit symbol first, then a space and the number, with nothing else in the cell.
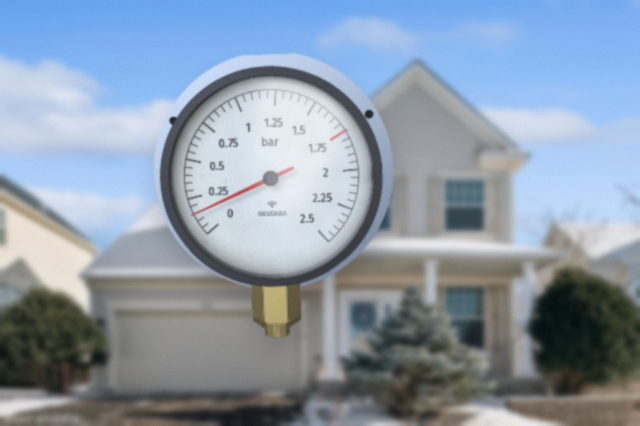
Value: bar 0.15
